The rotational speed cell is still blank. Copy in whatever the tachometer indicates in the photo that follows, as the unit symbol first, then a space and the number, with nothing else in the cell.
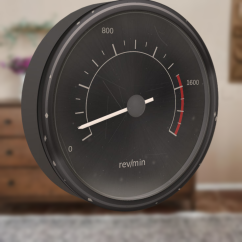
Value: rpm 100
